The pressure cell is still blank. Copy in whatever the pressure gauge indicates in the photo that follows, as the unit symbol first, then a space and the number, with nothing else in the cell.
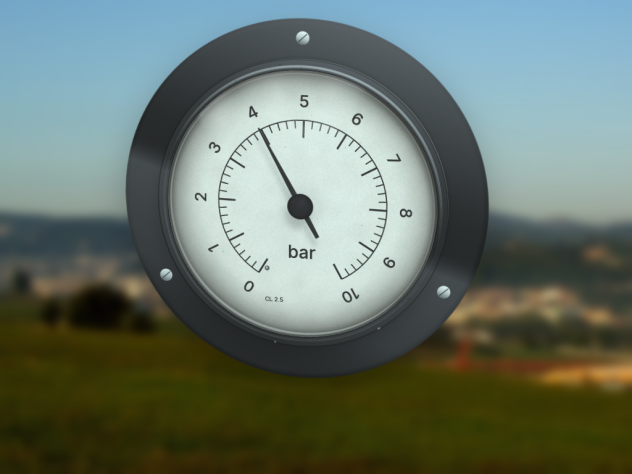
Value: bar 4
